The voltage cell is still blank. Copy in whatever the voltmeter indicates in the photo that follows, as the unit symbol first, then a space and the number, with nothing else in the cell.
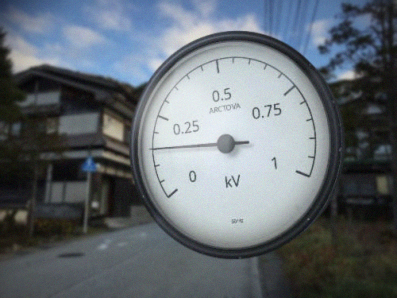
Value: kV 0.15
